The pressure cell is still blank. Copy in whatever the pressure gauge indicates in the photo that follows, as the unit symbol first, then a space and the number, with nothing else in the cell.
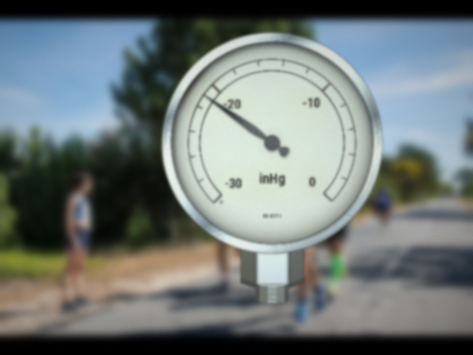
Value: inHg -21
